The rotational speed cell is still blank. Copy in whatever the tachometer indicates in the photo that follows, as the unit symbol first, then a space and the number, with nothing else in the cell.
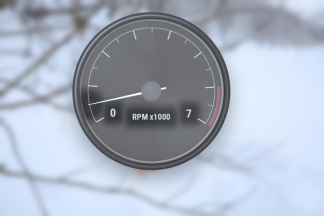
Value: rpm 500
